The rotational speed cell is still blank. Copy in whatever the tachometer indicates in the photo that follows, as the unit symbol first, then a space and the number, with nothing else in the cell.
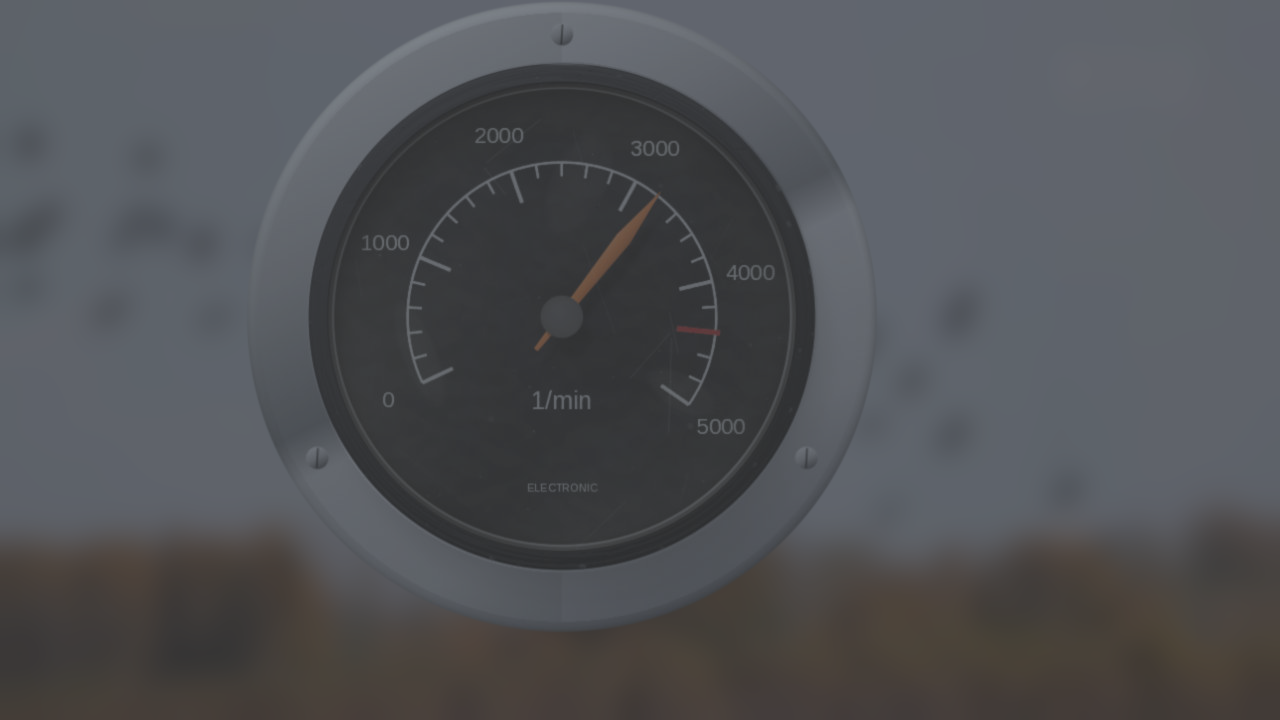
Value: rpm 3200
